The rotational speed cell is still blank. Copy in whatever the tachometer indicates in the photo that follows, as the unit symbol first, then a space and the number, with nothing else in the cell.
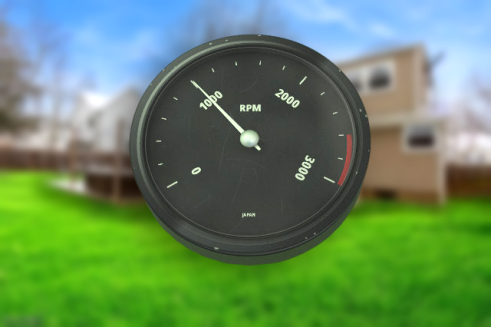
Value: rpm 1000
